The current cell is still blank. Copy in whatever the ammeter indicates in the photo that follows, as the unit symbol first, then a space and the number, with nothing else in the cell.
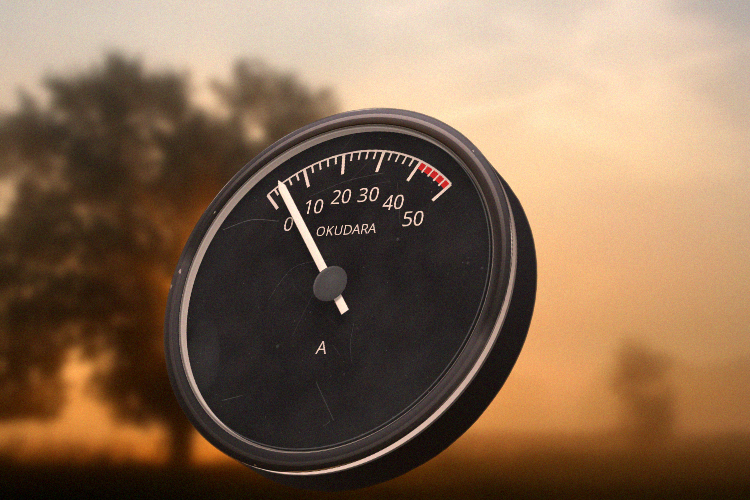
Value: A 4
